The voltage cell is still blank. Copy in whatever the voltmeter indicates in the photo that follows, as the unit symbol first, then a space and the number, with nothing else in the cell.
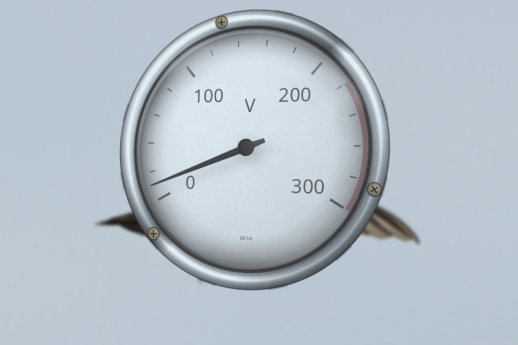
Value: V 10
